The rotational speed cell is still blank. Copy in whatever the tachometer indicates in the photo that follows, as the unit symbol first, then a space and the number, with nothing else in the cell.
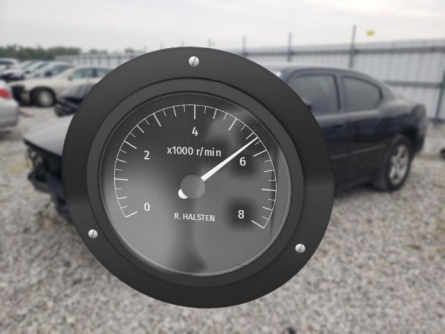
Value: rpm 5625
